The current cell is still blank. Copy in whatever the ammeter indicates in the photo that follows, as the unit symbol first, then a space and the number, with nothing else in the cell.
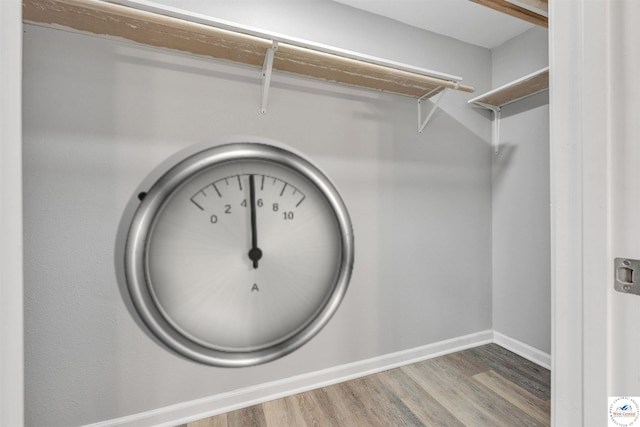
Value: A 5
